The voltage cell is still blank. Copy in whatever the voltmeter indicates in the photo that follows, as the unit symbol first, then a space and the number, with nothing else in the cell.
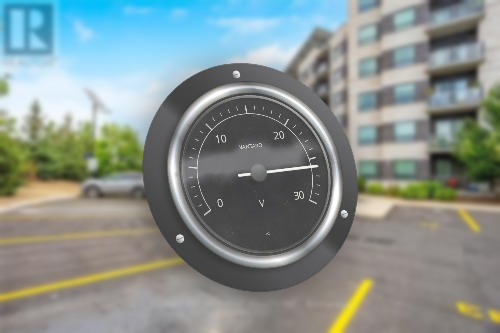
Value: V 26
